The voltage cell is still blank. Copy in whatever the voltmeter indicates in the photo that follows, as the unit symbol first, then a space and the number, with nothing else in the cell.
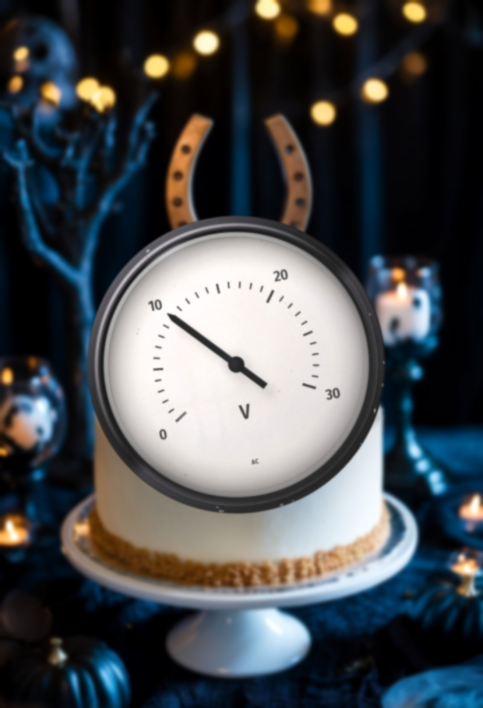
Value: V 10
